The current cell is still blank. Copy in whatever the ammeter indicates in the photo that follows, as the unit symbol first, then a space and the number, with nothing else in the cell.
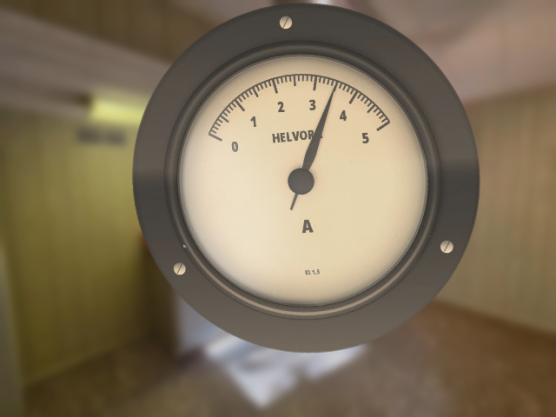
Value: A 3.5
